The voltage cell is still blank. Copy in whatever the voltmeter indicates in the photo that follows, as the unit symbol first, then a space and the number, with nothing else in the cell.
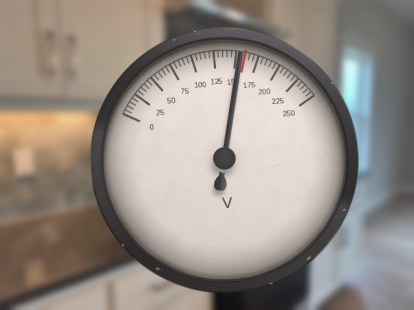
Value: V 155
